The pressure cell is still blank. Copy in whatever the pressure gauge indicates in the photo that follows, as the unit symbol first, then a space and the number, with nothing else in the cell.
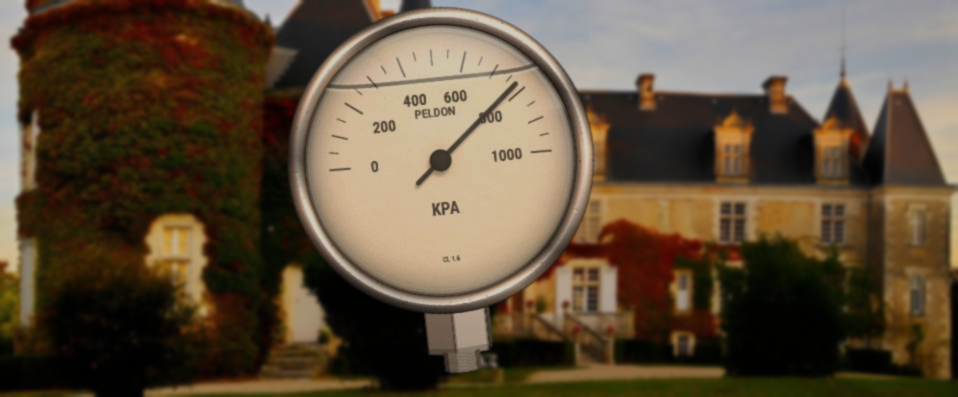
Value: kPa 775
